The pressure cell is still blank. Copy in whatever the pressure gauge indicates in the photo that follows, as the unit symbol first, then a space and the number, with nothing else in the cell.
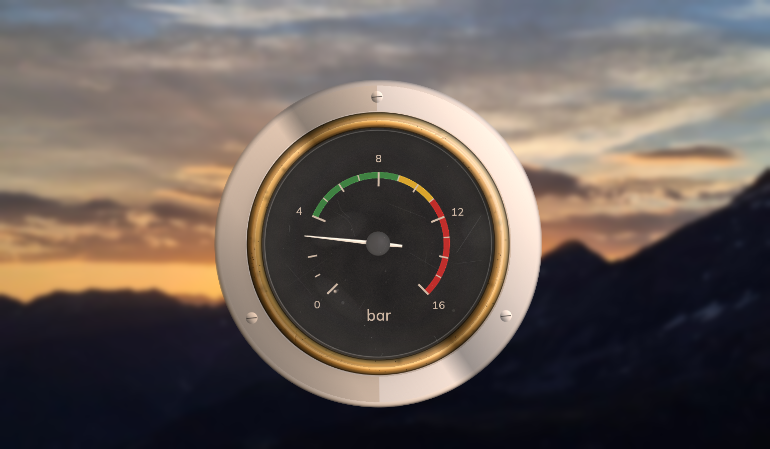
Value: bar 3
